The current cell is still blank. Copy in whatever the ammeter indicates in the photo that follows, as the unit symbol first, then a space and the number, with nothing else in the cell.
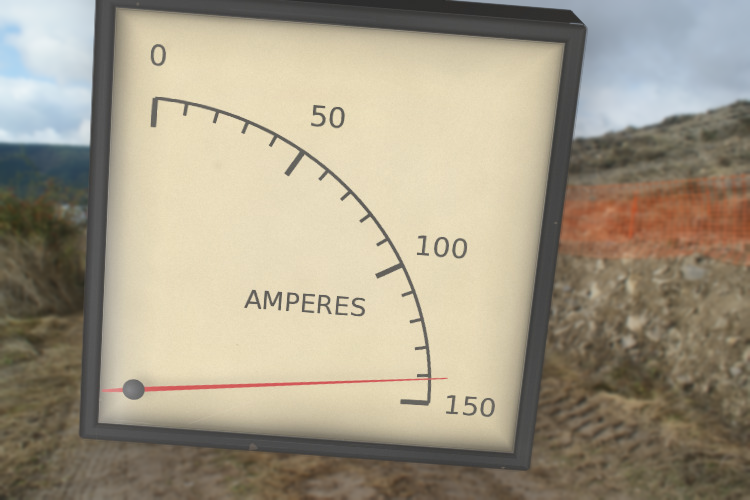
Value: A 140
